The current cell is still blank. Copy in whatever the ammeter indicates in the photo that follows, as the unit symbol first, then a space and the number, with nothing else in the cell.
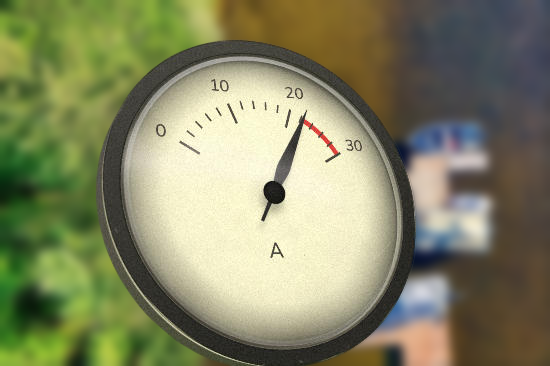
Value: A 22
